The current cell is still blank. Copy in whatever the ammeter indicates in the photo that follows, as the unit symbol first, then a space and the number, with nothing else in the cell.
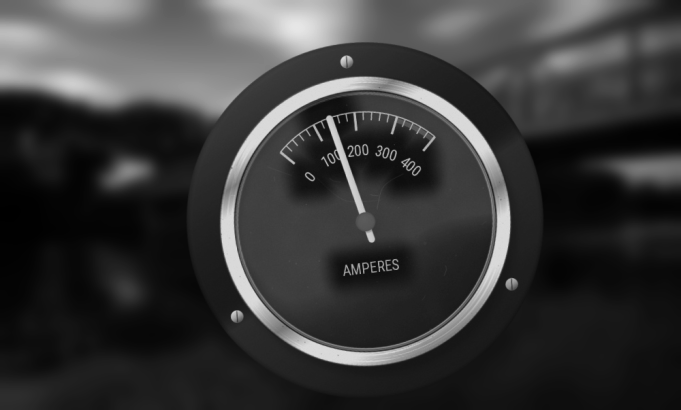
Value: A 140
